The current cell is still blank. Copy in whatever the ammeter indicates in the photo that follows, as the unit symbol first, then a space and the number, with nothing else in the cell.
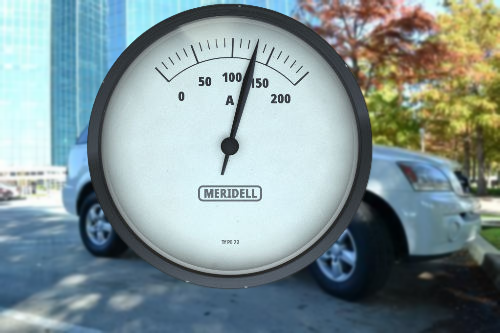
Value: A 130
